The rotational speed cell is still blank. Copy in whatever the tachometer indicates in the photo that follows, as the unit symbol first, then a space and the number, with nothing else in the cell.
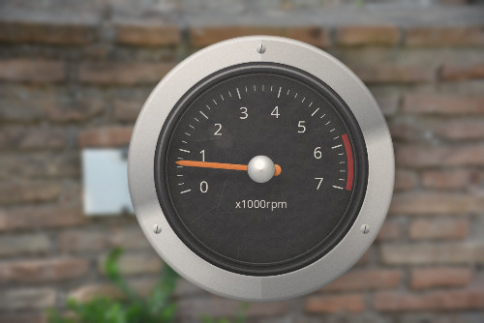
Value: rpm 700
